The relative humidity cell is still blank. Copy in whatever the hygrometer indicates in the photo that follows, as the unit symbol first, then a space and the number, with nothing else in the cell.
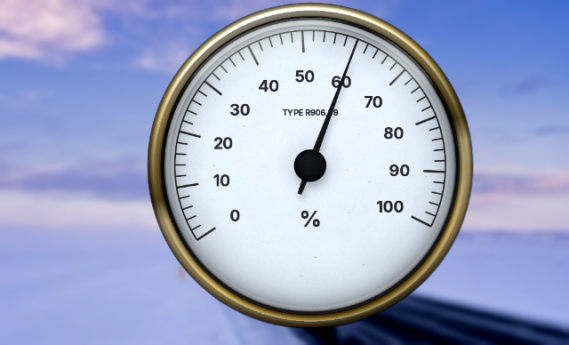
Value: % 60
